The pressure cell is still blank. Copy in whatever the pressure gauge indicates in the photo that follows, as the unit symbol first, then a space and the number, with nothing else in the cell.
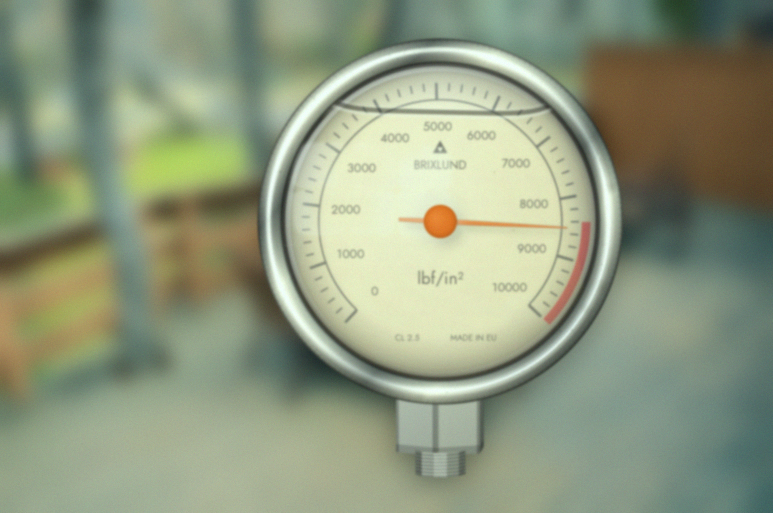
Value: psi 8500
